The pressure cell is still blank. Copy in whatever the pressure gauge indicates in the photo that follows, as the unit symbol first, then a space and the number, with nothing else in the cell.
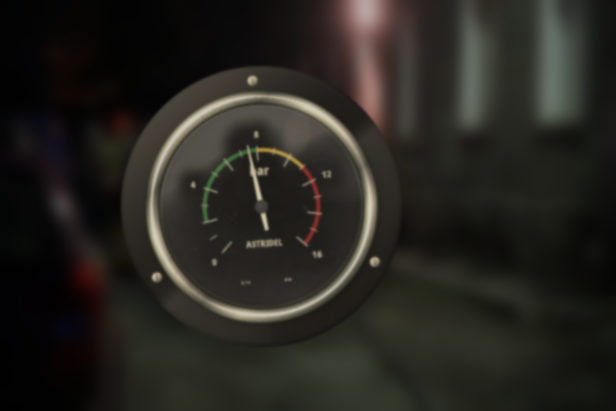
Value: bar 7.5
